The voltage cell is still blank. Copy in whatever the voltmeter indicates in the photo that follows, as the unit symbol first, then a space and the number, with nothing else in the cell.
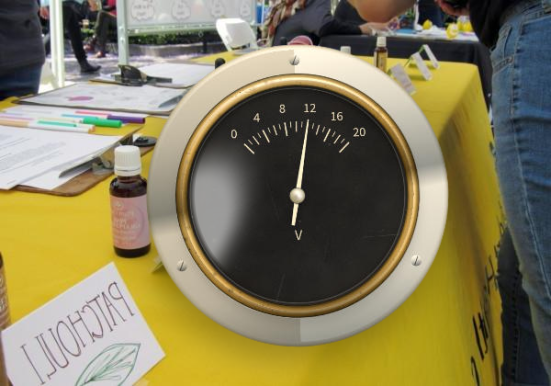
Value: V 12
